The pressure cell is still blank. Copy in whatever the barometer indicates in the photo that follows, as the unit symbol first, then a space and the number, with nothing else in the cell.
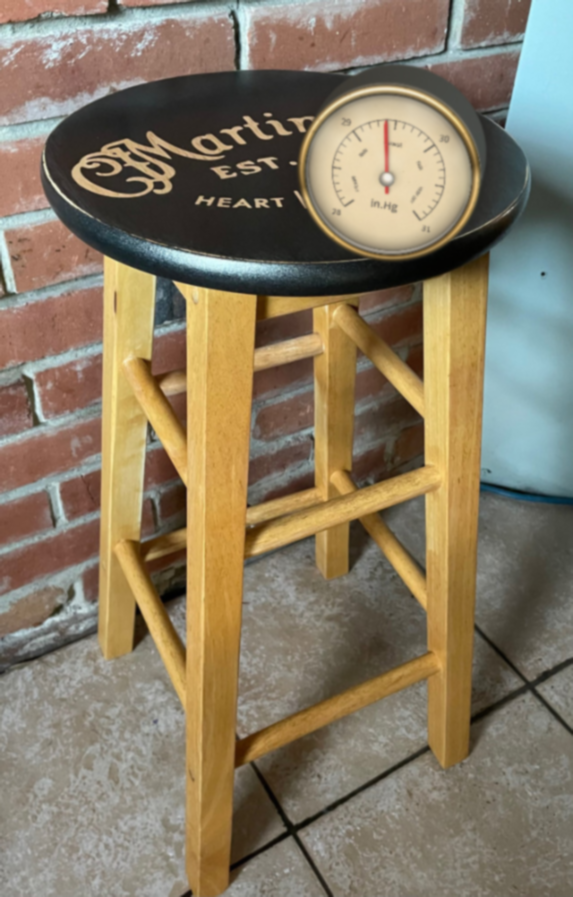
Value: inHg 29.4
